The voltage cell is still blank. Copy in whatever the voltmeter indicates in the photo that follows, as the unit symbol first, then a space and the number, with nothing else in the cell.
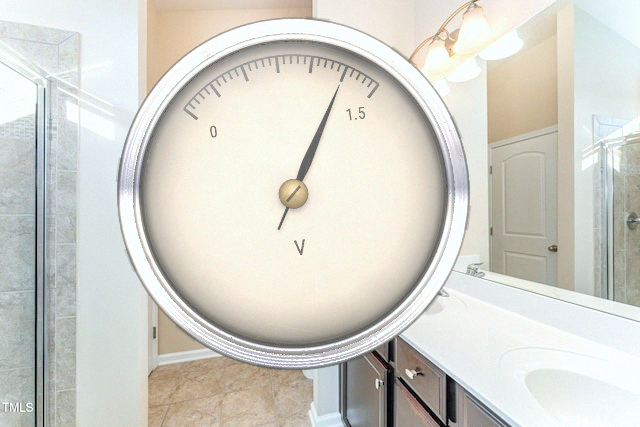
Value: V 1.25
